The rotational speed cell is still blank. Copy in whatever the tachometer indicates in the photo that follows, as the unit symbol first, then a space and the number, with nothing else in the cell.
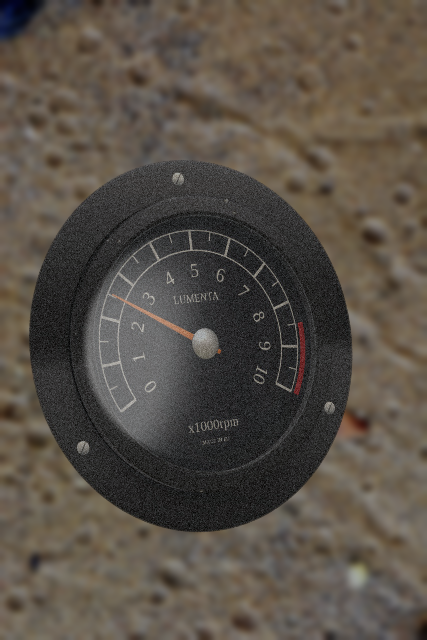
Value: rpm 2500
